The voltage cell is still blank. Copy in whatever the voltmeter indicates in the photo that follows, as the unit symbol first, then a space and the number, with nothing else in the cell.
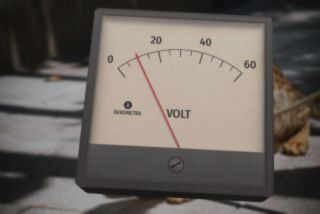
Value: V 10
